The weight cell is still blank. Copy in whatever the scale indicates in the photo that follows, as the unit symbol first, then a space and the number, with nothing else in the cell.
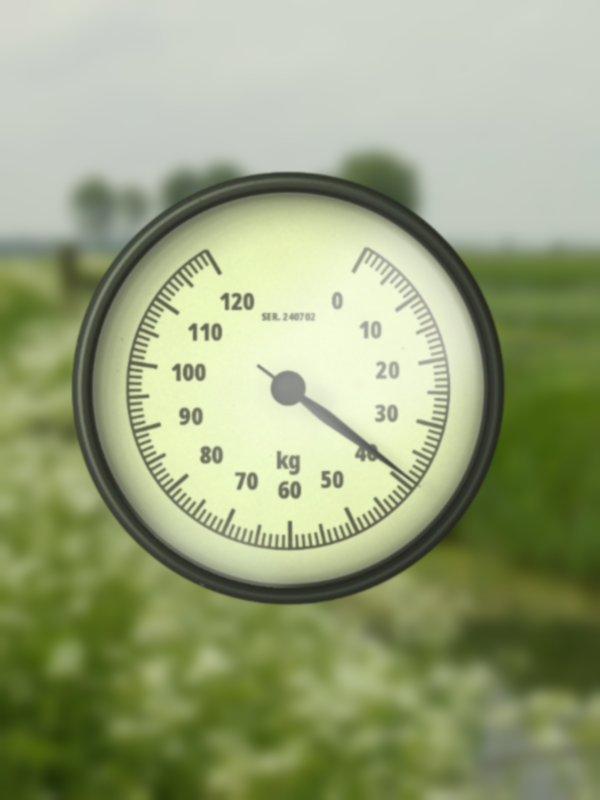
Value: kg 39
